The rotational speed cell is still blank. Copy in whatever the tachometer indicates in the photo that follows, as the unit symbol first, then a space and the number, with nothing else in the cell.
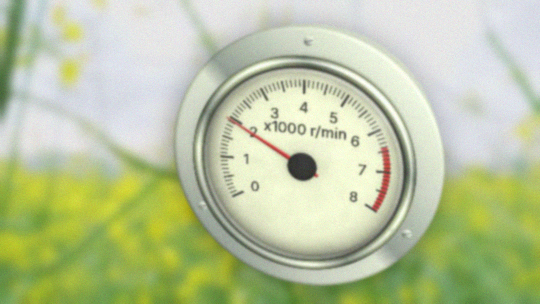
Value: rpm 2000
